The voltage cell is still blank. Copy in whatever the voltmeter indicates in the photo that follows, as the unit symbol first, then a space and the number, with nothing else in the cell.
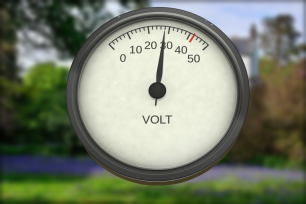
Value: V 28
